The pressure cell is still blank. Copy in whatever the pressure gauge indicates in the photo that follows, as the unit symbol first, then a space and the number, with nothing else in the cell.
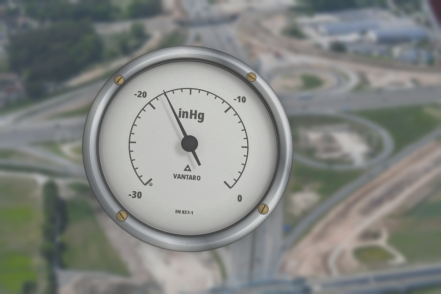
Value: inHg -18
